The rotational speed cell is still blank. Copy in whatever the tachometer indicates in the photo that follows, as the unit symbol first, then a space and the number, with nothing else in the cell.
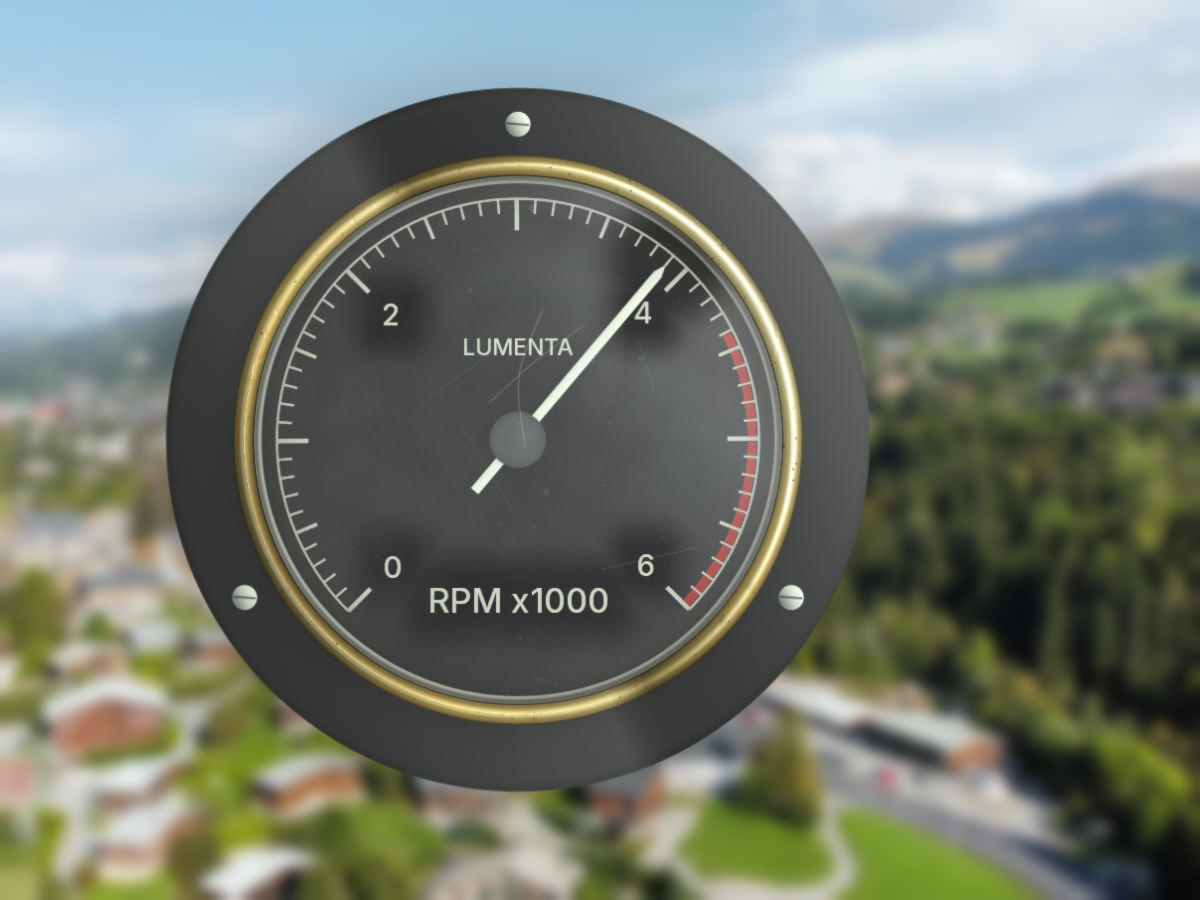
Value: rpm 3900
